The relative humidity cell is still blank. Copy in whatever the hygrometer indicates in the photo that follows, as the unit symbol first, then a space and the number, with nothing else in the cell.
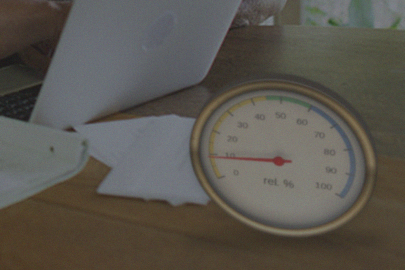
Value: % 10
